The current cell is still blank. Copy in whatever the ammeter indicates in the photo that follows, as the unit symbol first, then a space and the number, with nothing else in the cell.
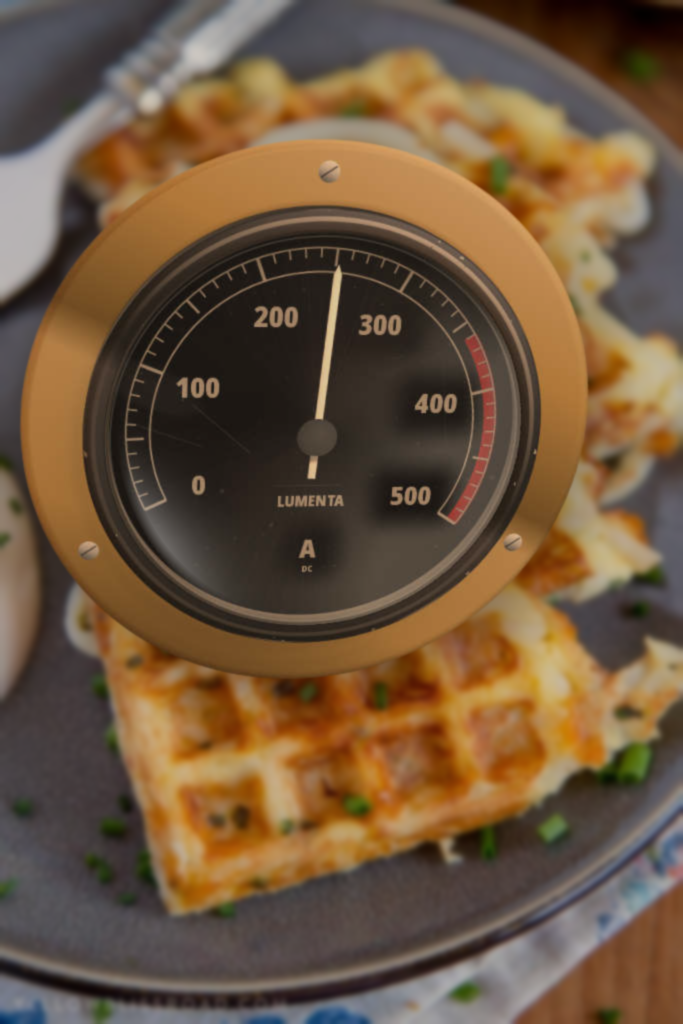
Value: A 250
